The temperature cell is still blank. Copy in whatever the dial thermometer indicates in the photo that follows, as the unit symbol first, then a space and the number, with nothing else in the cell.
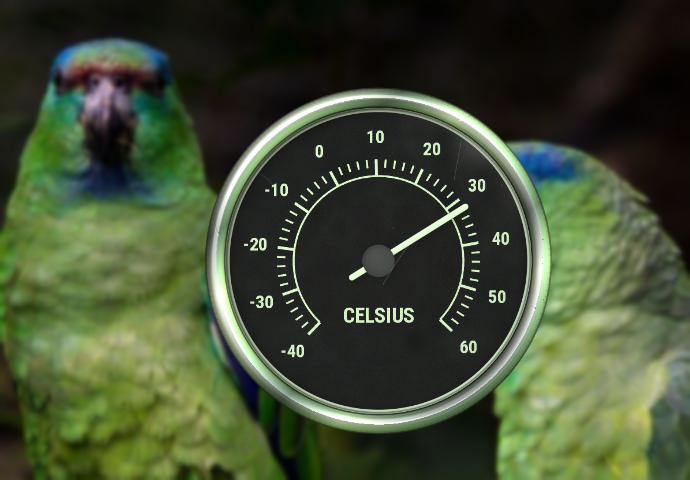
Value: °C 32
